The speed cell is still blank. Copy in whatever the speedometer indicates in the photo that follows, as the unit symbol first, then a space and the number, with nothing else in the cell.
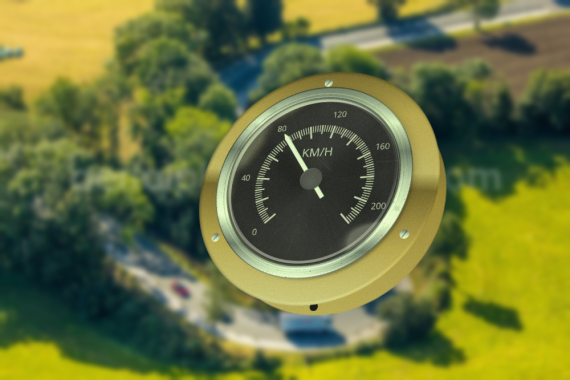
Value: km/h 80
